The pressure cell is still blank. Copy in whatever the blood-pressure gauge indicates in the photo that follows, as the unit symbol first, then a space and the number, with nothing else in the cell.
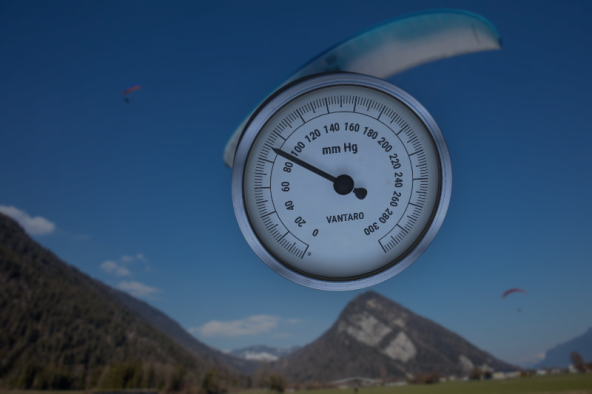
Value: mmHg 90
